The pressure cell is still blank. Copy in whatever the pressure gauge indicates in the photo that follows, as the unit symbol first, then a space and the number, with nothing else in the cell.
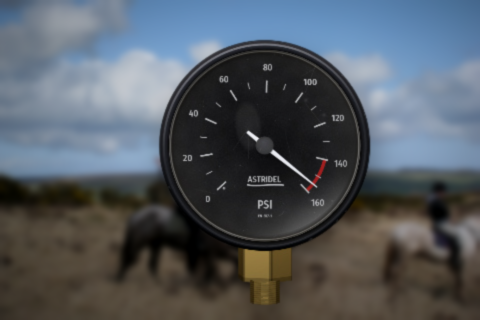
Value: psi 155
